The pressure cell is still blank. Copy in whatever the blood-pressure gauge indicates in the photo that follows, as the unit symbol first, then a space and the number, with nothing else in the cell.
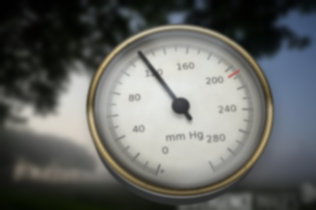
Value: mmHg 120
